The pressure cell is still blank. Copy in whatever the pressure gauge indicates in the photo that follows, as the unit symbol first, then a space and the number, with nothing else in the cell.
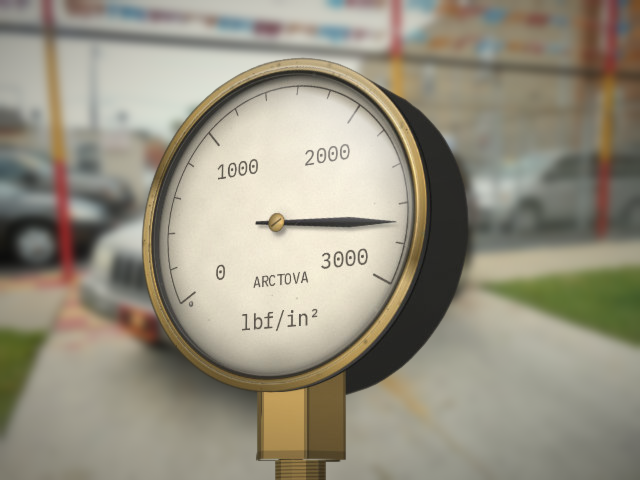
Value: psi 2700
